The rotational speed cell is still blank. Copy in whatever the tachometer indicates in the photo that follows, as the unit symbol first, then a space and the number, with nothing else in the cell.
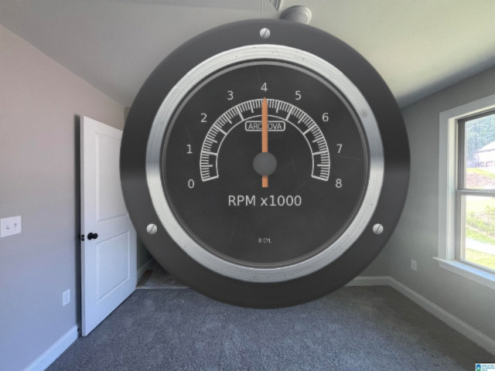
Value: rpm 4000
